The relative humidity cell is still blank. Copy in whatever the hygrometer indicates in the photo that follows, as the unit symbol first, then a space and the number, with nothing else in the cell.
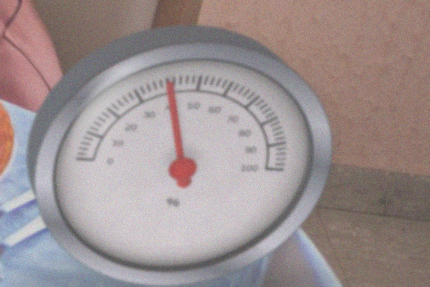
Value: % 40
